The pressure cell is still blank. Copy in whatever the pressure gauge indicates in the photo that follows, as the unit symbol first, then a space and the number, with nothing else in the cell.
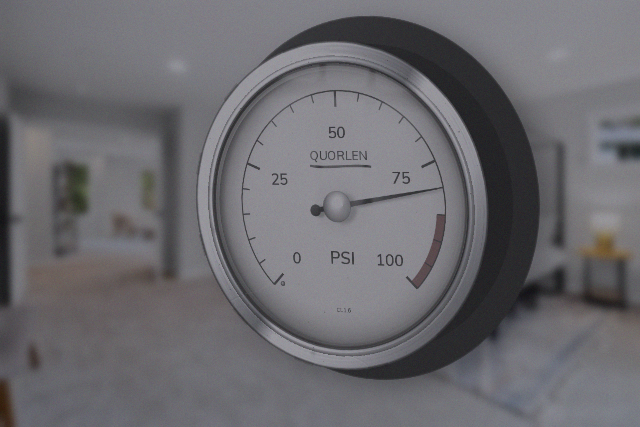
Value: psi 80
